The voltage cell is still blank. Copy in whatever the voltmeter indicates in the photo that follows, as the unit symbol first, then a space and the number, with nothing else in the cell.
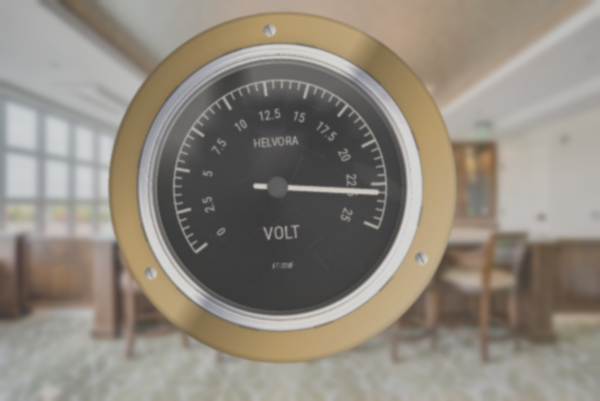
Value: V 23
